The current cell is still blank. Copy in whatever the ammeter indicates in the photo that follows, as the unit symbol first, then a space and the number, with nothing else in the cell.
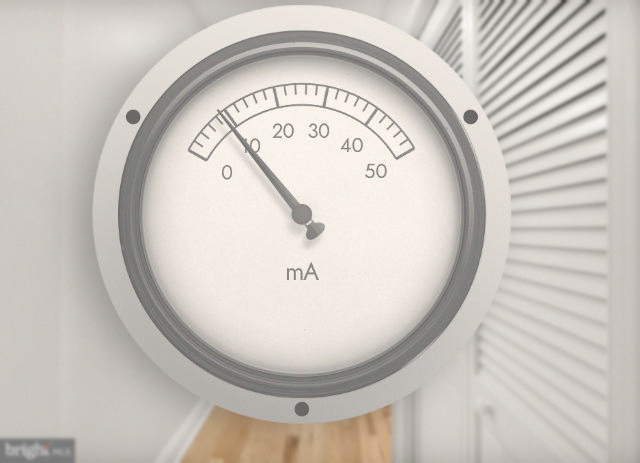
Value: mA 9
